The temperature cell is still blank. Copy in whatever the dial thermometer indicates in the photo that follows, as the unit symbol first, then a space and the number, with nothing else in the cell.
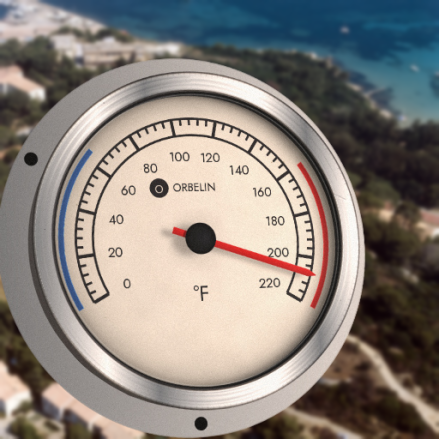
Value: °F 208
